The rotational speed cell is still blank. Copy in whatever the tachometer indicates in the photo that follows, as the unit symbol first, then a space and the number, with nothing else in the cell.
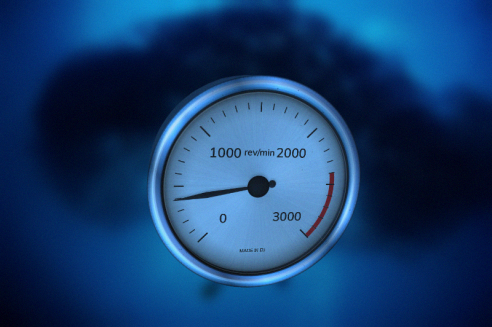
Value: rpm 400
